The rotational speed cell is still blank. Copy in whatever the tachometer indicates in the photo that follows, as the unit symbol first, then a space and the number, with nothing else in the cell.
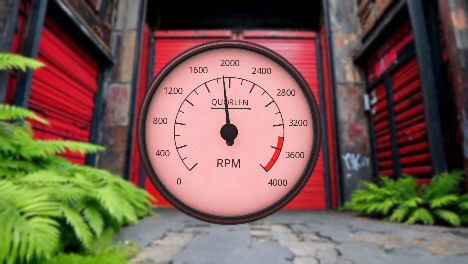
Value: rpm 1900
